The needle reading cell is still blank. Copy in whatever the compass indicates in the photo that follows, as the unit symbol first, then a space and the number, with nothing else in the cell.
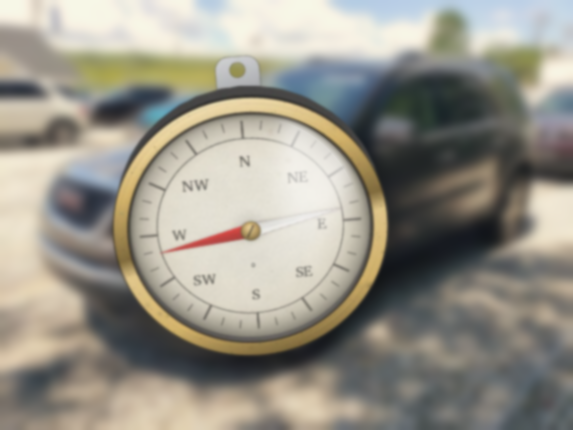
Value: ° 260
